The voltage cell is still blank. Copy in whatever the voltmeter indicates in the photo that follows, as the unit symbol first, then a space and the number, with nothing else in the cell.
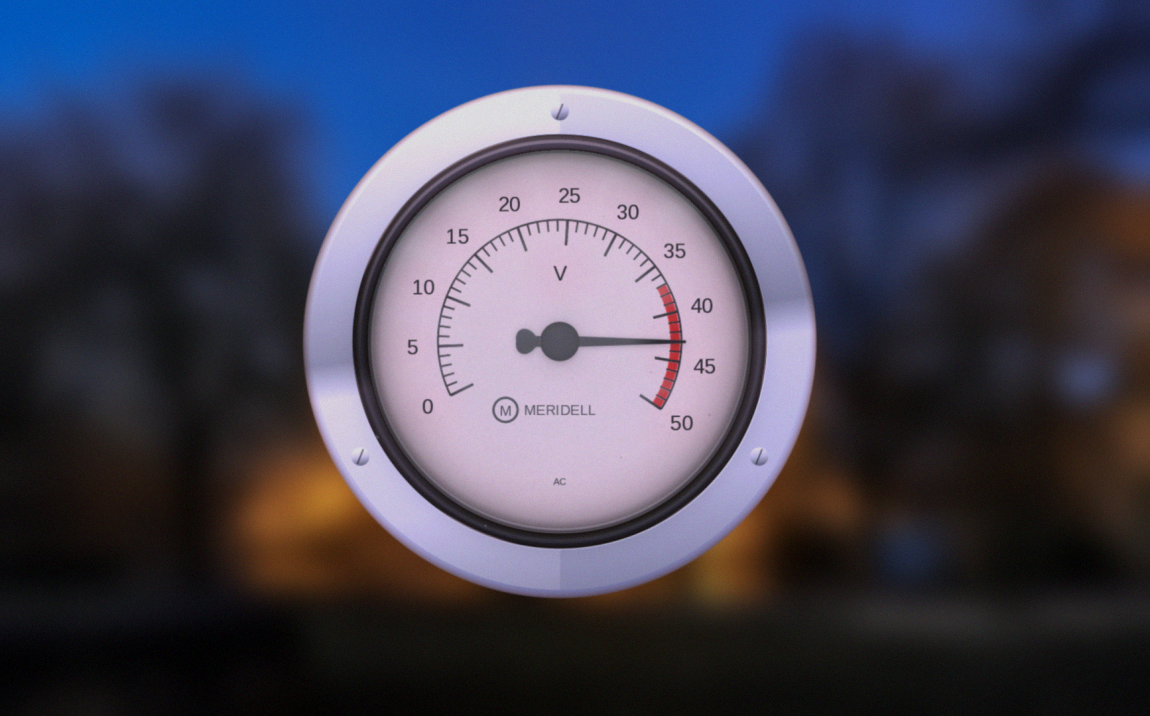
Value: V 43
